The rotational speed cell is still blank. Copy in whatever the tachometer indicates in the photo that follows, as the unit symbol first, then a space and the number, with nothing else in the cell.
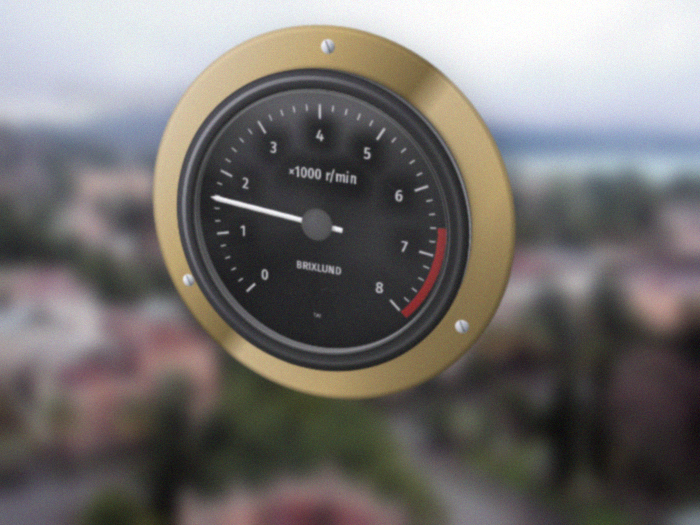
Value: rpm 1600
